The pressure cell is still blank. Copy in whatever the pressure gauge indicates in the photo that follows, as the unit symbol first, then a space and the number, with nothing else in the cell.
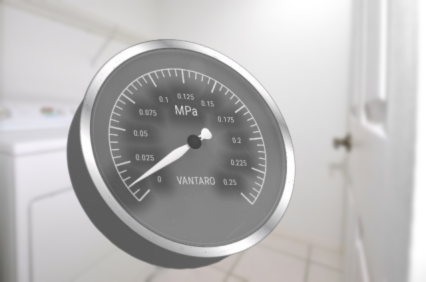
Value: MPa 0.01
